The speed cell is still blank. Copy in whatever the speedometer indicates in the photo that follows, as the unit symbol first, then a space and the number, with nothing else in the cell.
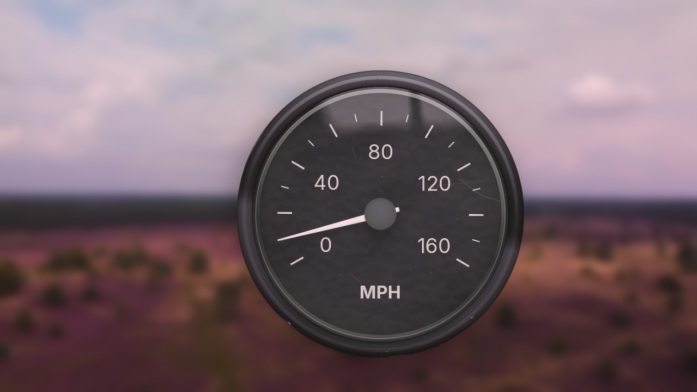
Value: mph 10
